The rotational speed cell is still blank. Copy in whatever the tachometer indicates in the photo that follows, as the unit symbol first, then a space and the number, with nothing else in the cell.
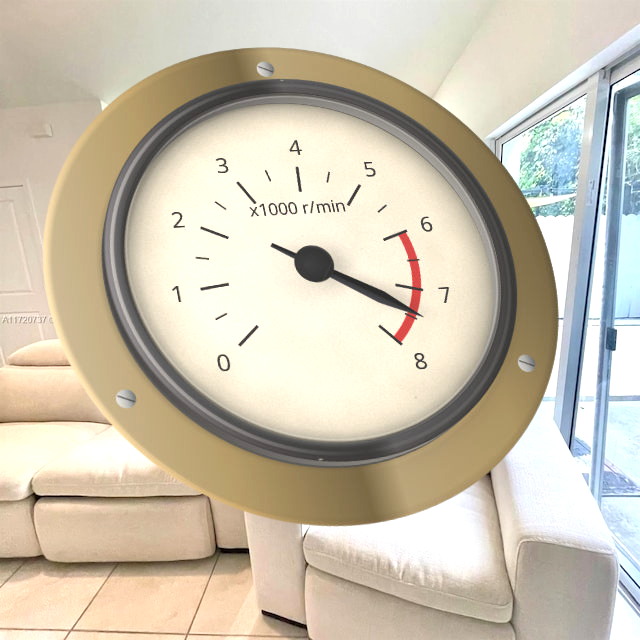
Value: rpm 7500
